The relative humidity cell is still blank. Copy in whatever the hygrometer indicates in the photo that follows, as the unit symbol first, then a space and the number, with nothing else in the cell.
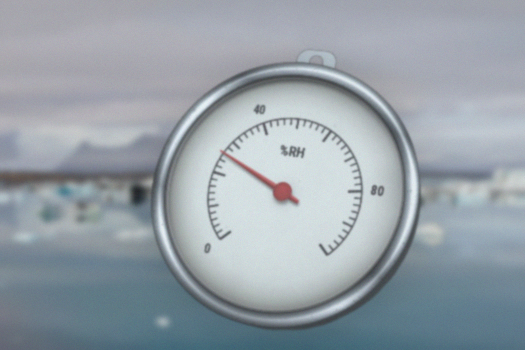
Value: % 26
